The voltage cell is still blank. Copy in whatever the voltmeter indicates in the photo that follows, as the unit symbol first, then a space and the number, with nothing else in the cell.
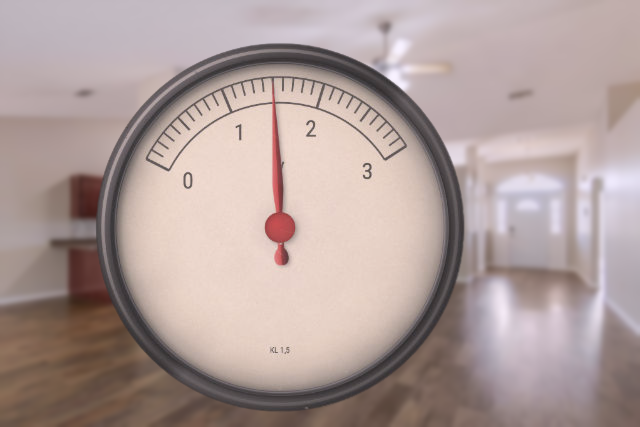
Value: V 1.5
